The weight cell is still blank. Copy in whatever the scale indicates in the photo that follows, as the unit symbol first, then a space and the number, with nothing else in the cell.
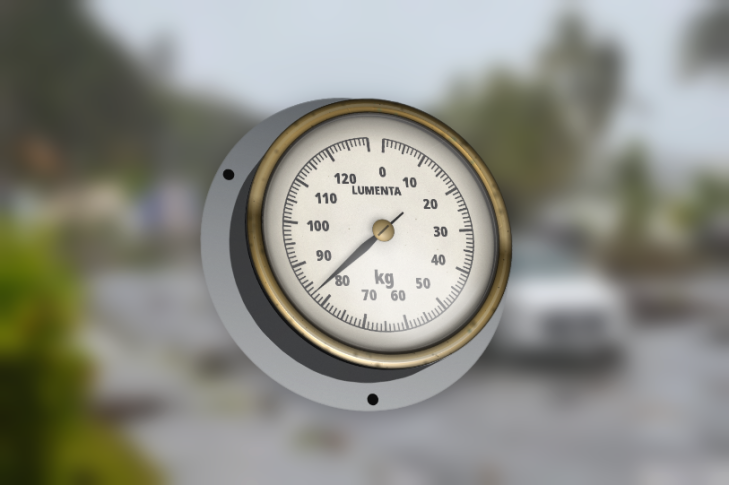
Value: kg 83
